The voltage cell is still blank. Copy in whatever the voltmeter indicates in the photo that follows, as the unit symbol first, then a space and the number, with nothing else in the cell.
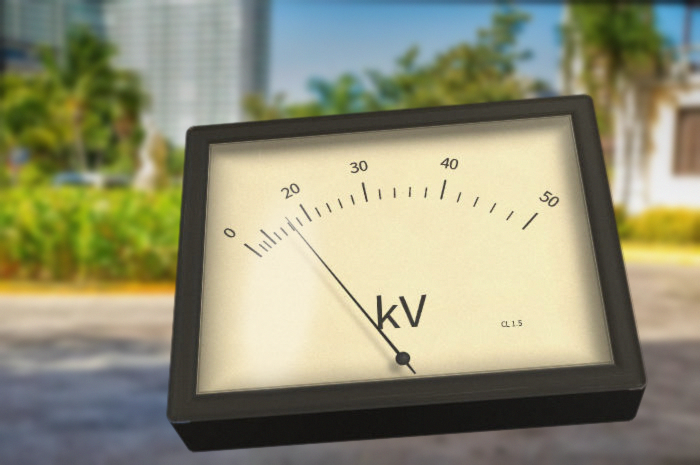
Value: kV 16
